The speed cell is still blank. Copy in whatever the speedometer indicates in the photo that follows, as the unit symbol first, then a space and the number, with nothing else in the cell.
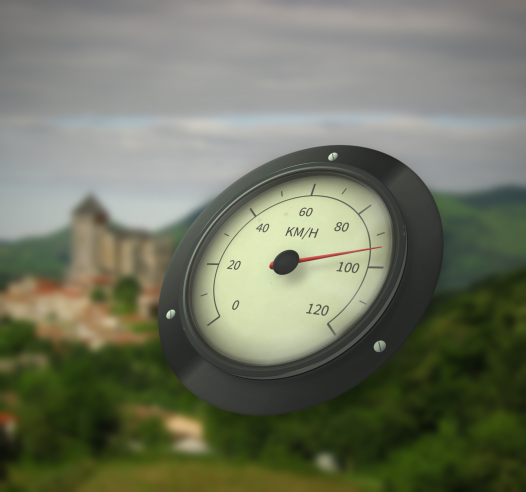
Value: km/h 95
